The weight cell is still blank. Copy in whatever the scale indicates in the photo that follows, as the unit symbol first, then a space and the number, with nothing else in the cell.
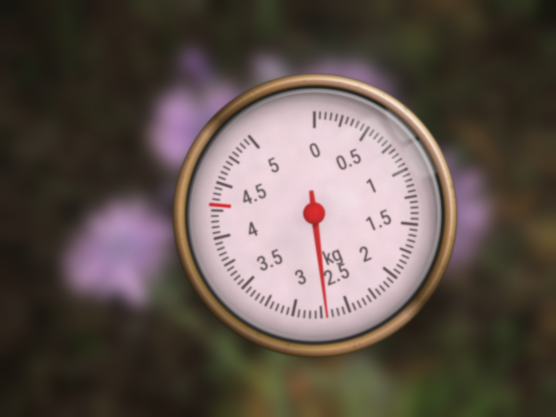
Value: kg 2.7
